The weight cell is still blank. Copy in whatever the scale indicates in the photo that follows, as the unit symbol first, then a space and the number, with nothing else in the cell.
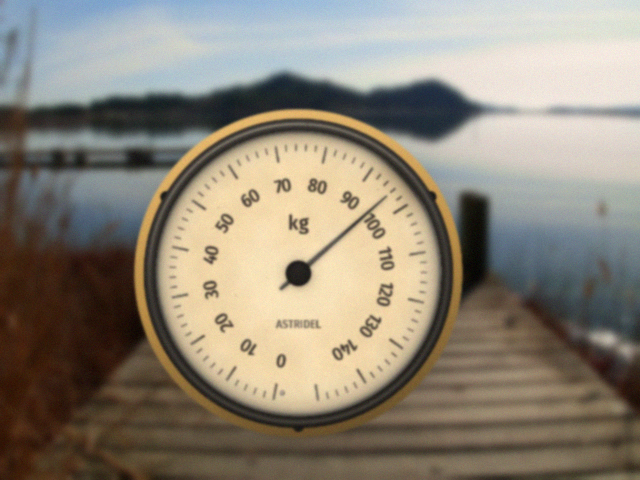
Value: kg 96
